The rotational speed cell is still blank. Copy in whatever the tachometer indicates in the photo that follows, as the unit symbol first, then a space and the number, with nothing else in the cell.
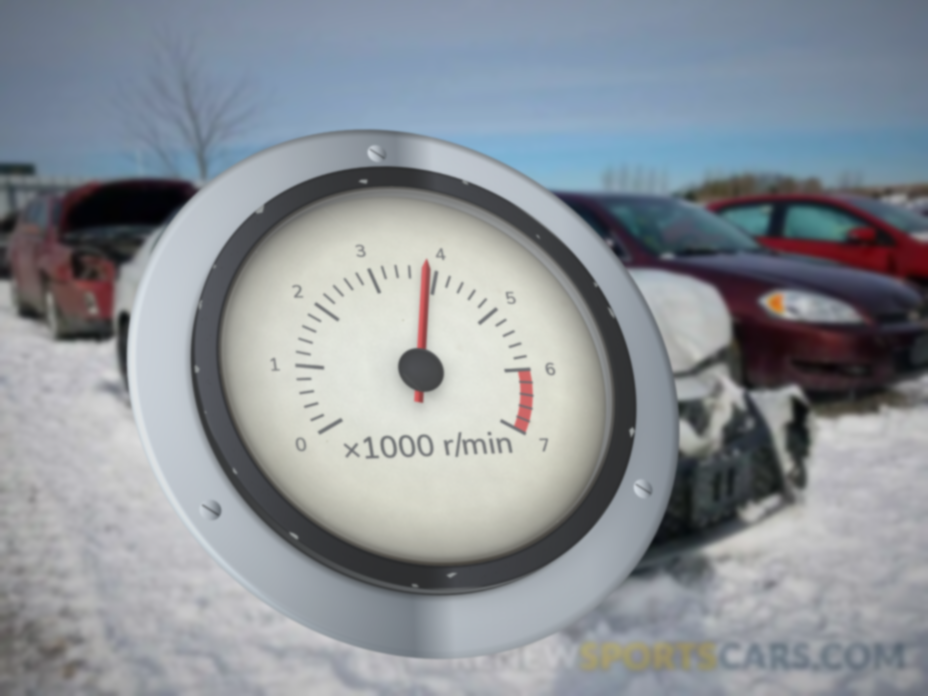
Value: rpm 3800
